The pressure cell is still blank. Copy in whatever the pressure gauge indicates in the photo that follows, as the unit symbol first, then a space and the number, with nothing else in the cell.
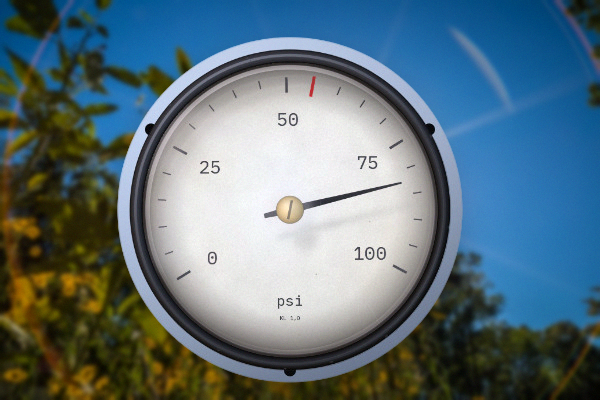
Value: psi 82.5
